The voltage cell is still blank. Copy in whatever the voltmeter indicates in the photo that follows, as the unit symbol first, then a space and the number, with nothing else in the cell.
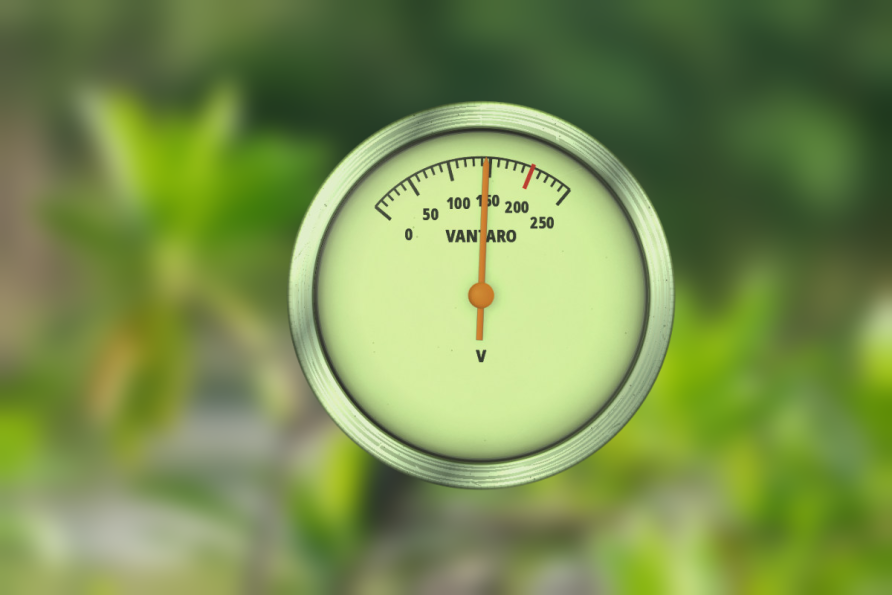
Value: V 145
